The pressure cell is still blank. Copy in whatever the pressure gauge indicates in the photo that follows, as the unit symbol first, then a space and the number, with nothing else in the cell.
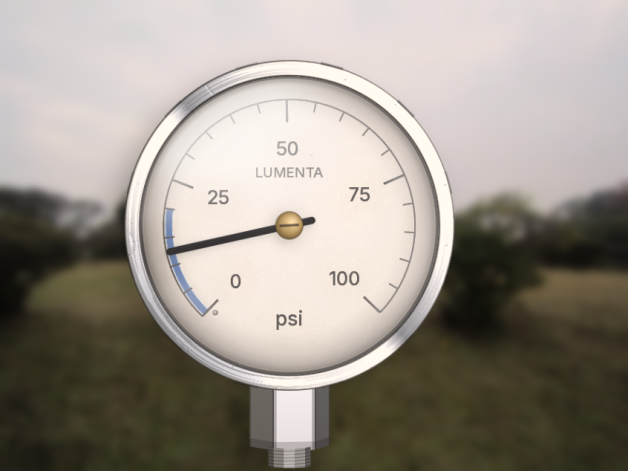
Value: psi 12.5
